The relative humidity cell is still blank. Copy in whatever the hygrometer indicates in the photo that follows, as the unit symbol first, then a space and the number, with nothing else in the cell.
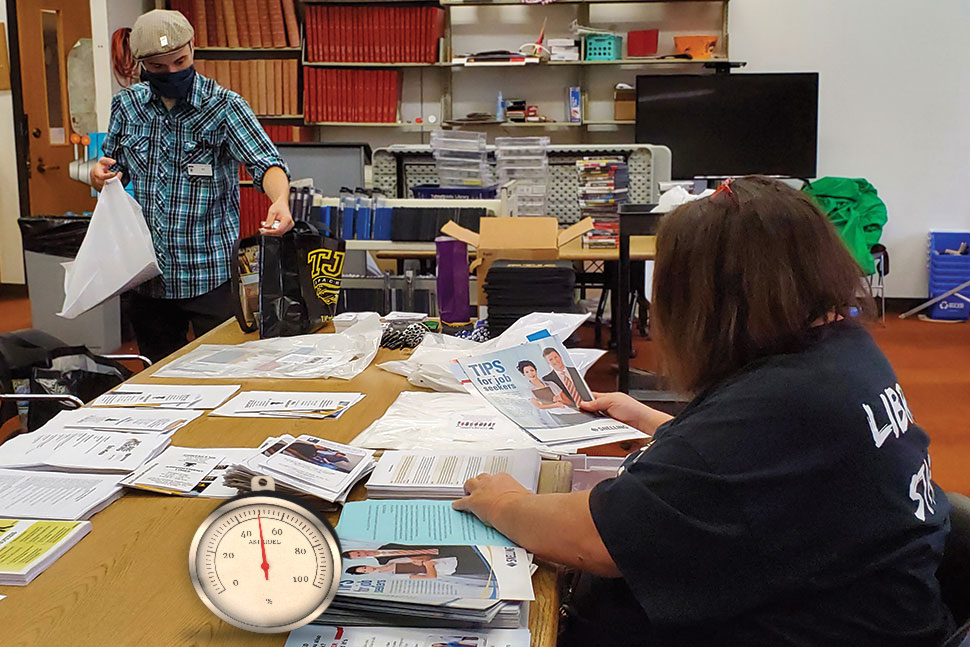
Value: % 50
